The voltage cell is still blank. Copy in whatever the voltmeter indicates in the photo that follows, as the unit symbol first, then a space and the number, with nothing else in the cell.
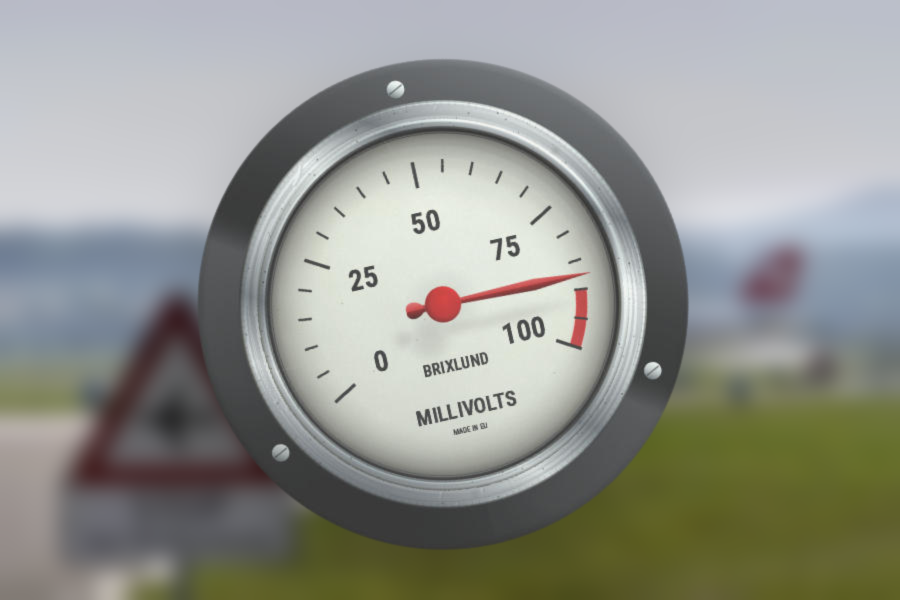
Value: mV 87.5
